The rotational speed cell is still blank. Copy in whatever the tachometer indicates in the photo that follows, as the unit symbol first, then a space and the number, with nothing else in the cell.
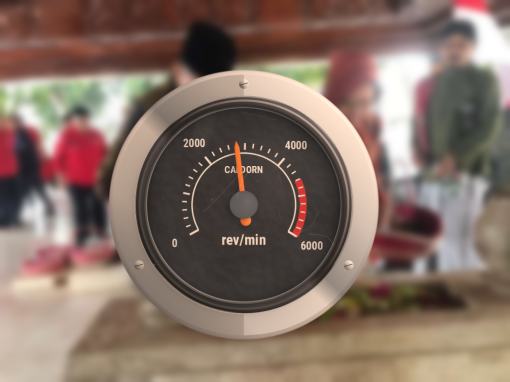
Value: rpm 2800
